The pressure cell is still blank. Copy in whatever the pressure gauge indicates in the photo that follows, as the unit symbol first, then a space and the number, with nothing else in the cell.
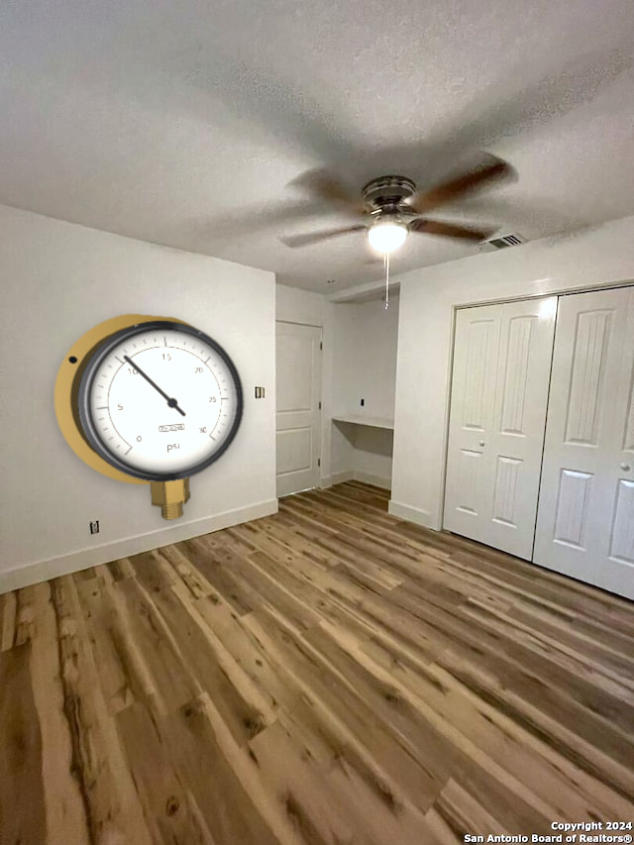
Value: psi 10.5
